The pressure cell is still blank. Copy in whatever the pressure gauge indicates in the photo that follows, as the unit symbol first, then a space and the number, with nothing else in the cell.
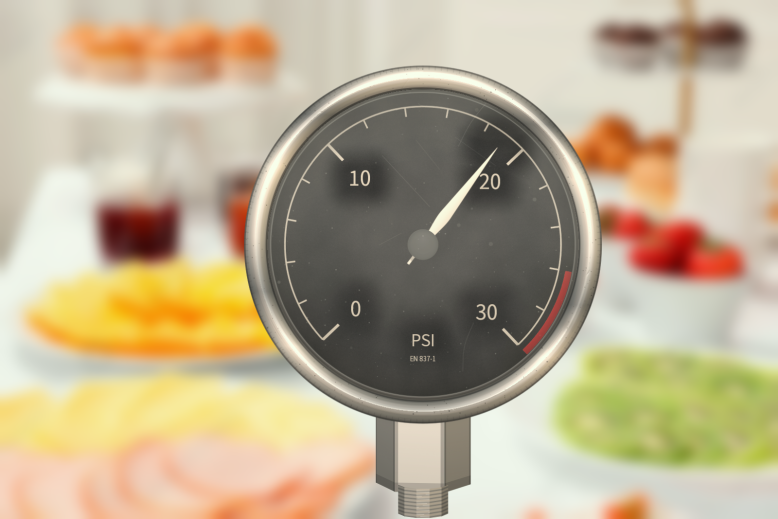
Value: psi 19
